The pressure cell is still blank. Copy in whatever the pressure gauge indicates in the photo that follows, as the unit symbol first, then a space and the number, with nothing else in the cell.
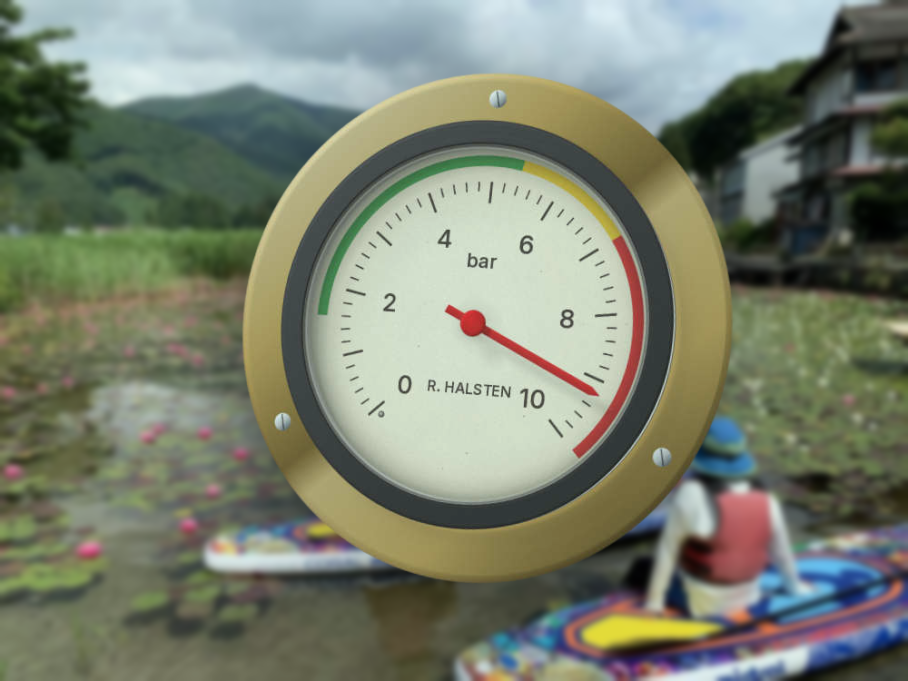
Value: bar 9.2
